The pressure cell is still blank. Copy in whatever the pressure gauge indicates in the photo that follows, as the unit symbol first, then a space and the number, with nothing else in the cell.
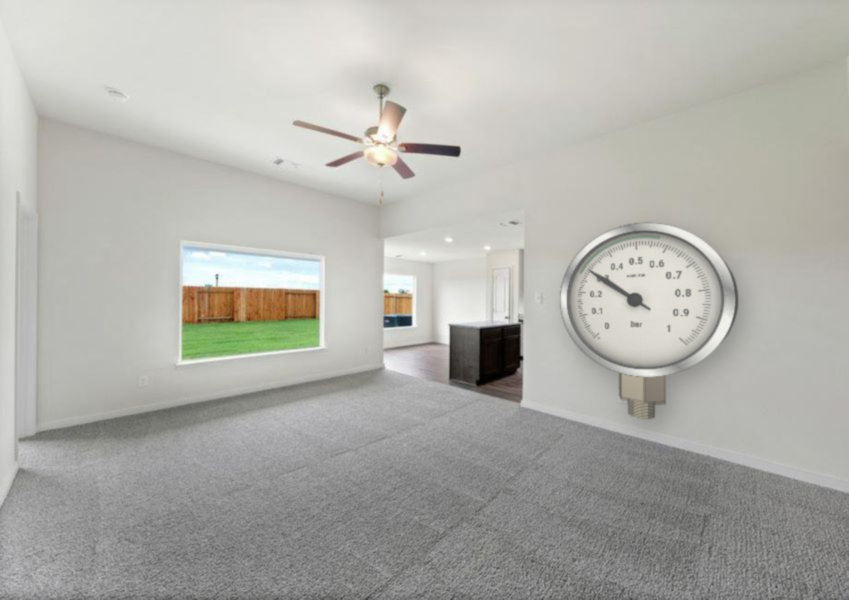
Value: bar 0.3
